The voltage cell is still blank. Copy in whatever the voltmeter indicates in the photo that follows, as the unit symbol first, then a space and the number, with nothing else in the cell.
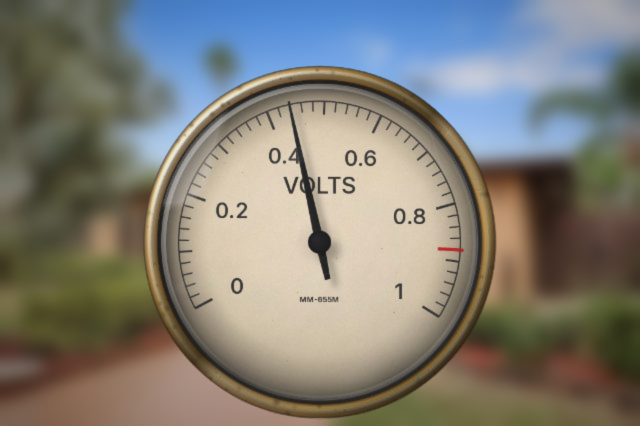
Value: V 0.44
